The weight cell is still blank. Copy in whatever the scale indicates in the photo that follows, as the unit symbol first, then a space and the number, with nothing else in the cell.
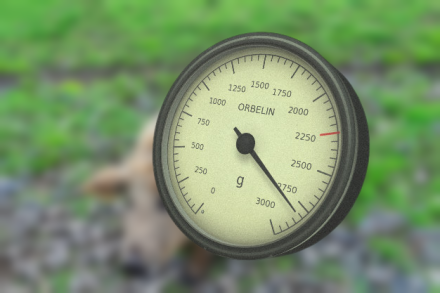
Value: g 2800
